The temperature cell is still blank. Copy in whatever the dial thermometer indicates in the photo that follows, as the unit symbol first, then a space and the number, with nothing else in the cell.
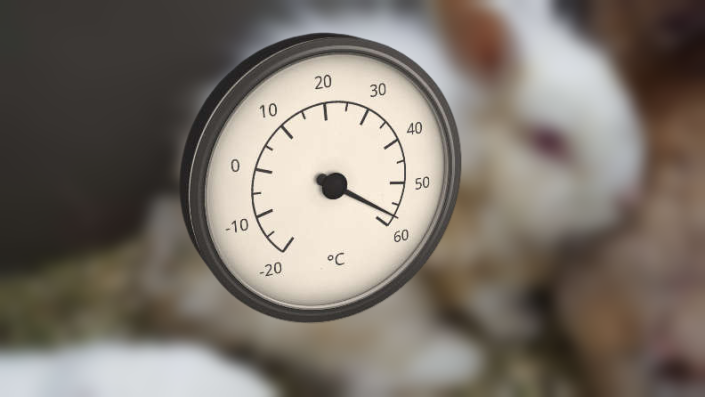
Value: °C 57.5
